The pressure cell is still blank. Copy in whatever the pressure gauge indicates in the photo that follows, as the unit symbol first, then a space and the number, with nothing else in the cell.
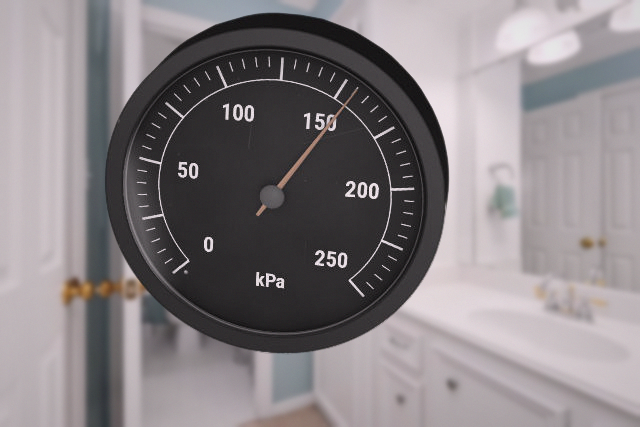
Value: kPa 155
